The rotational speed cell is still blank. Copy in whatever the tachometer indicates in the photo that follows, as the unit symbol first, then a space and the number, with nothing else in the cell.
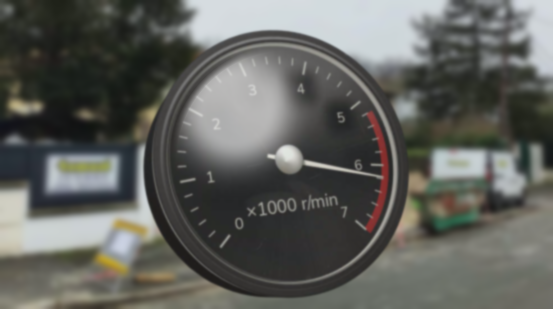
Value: rpm 6200
